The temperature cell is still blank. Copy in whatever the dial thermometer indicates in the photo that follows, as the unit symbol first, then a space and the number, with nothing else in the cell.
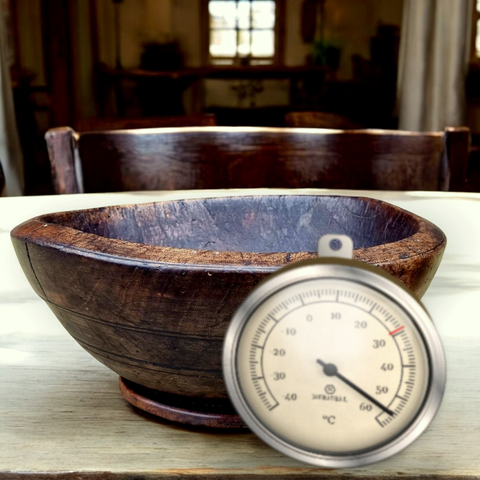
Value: °C 55
